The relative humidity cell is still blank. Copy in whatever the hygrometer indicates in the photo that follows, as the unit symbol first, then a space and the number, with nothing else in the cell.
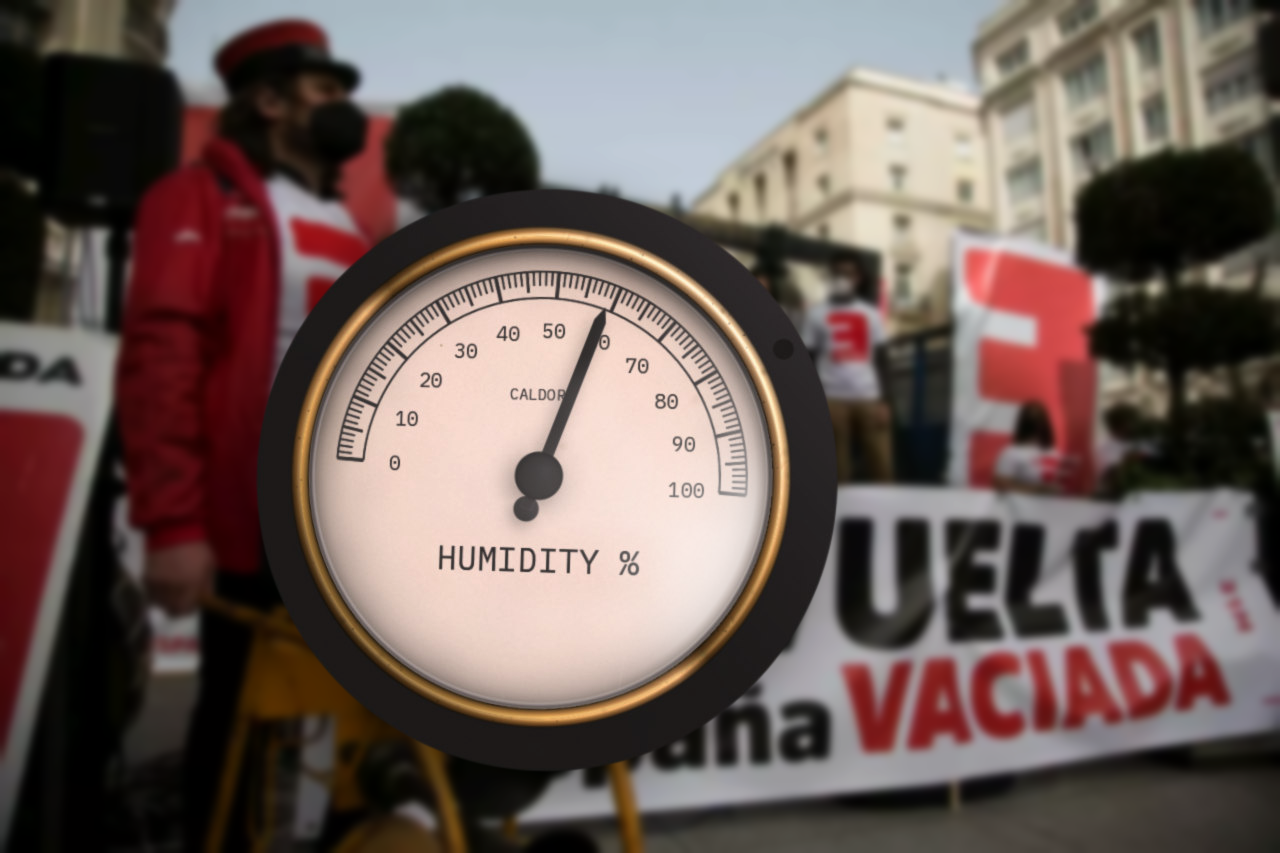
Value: % 59
